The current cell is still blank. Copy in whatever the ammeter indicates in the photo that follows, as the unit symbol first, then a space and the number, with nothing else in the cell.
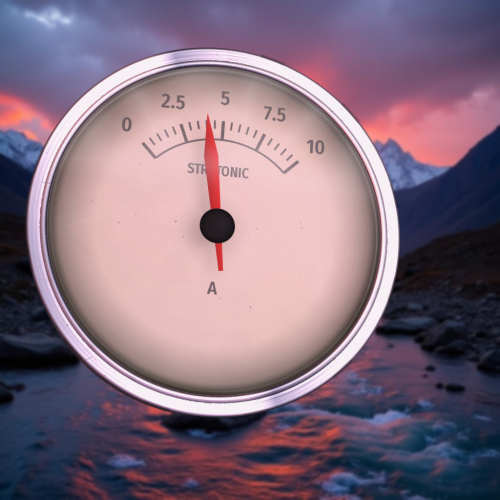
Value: A 4
